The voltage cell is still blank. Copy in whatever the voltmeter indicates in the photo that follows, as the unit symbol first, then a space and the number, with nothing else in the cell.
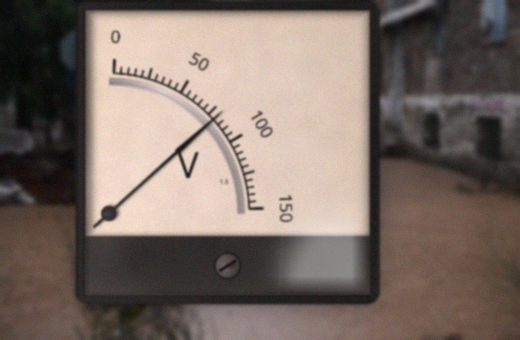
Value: V 80
